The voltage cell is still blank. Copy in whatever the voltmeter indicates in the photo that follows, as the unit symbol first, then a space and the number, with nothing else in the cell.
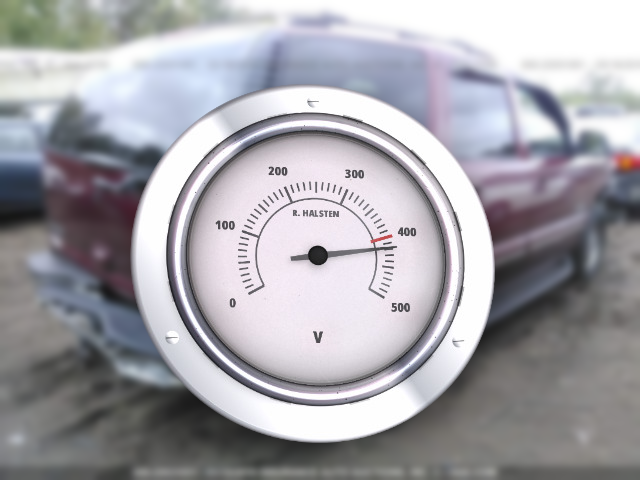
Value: V 420
